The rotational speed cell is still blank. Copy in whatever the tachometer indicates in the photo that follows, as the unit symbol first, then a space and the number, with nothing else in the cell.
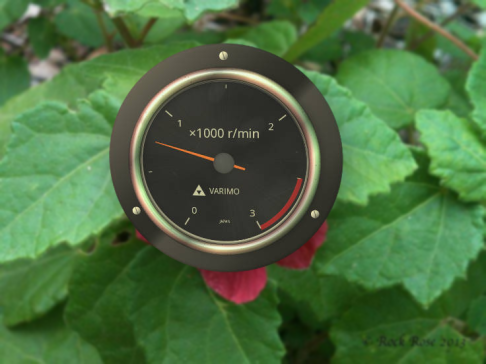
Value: rpm 750
